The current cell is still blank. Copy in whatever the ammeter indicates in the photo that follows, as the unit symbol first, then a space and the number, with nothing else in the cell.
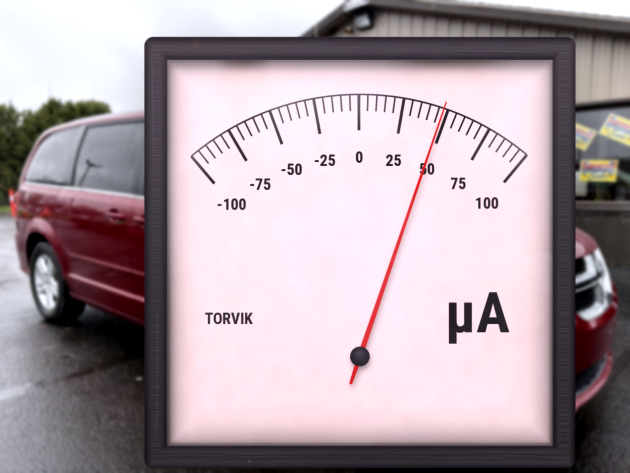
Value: µA 47.5
